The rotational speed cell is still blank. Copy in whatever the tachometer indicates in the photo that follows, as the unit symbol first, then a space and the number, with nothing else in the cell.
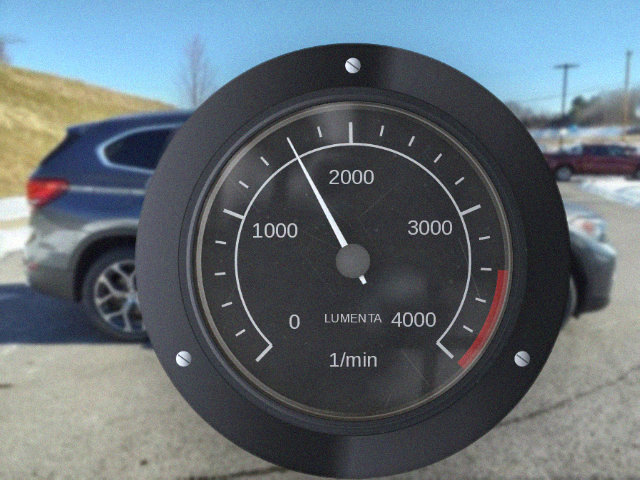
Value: rpm 1600
